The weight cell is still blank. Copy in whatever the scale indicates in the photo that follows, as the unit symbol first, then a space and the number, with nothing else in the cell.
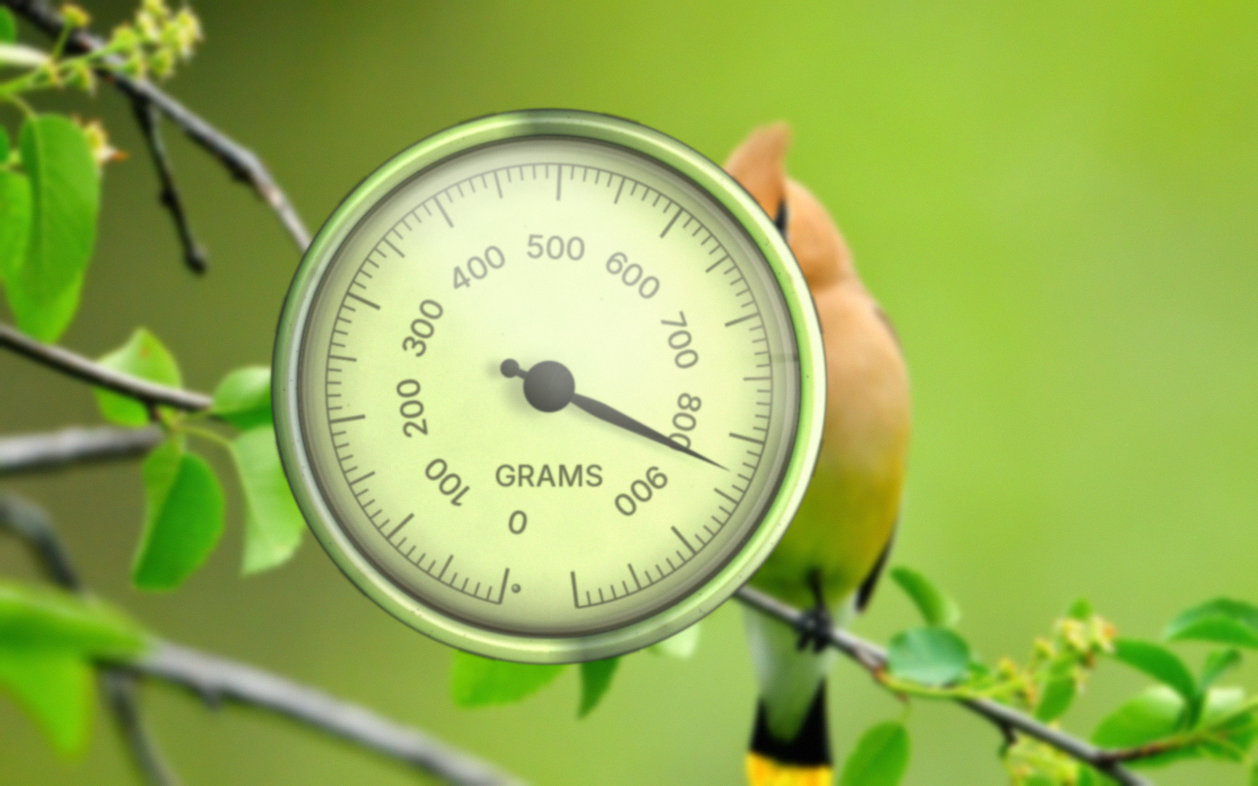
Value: g 830
